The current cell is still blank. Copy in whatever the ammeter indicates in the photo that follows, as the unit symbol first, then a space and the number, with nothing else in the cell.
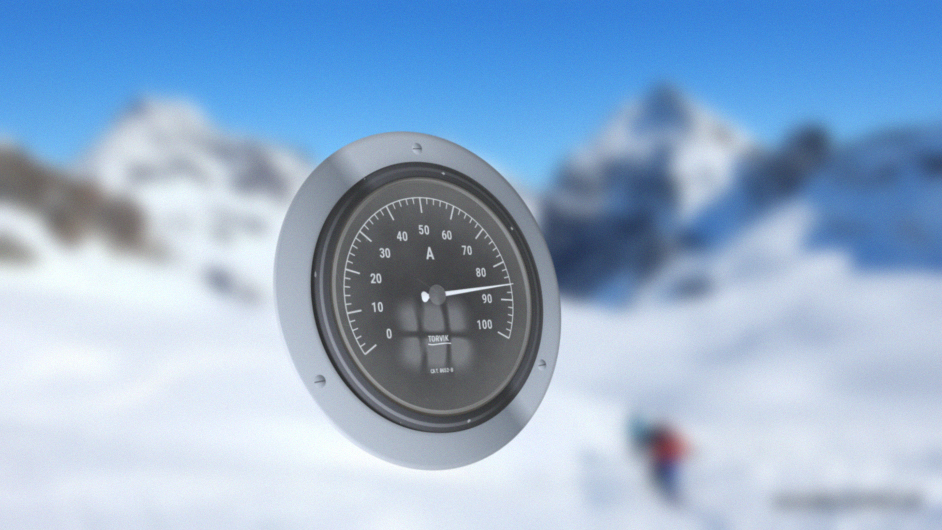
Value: A 86
